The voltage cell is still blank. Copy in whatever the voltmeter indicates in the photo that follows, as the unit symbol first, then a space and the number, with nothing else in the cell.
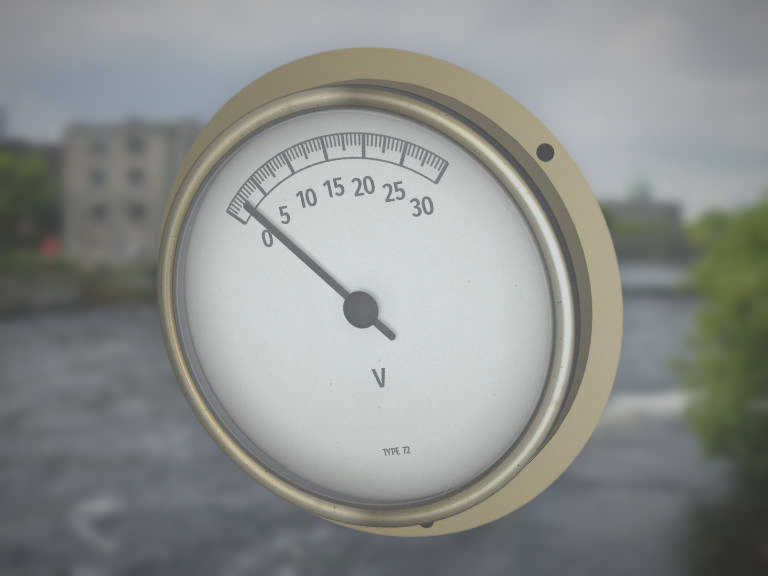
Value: V 2.5
